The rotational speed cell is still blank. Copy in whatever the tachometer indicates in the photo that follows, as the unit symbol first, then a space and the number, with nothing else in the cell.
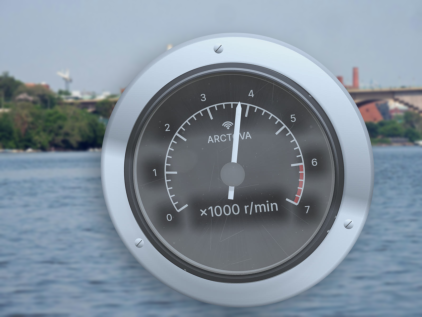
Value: rpm 3800
